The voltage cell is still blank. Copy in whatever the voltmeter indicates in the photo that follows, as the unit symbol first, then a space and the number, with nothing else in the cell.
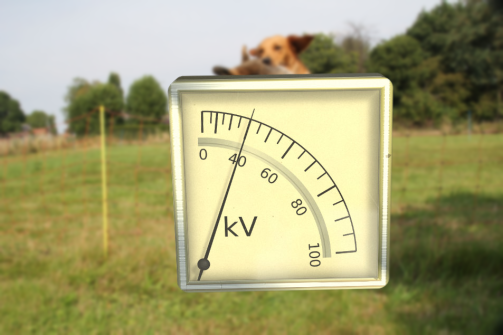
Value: kV 40
